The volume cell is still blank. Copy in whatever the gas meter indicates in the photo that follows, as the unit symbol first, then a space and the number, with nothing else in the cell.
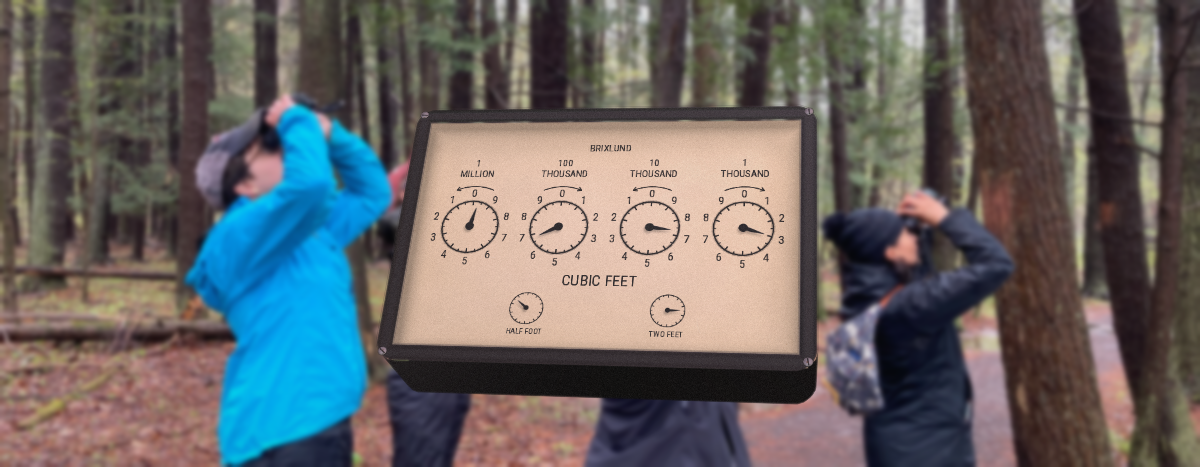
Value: ft³ 967300
